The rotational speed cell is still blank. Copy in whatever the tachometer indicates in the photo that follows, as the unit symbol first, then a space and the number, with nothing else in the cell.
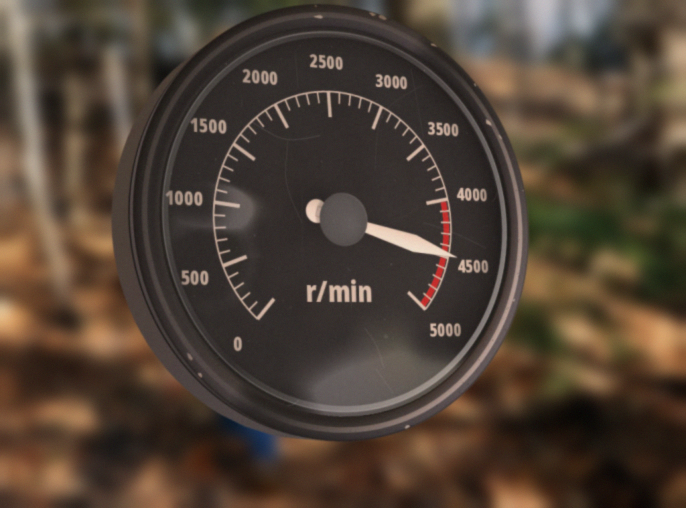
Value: rpm 4500
